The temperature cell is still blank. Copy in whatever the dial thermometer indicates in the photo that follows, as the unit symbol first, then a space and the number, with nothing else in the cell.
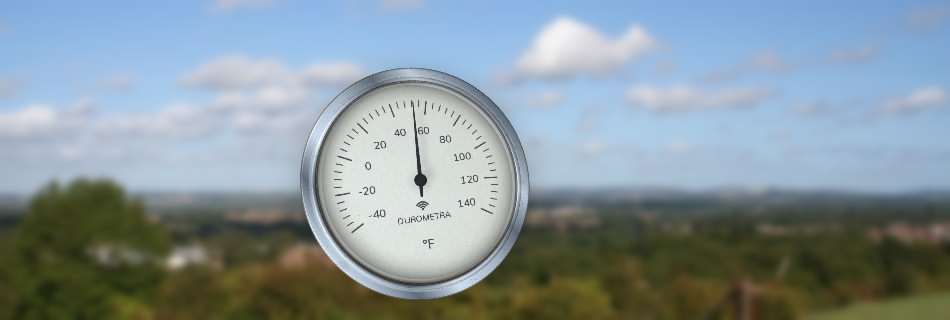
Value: °F 52
